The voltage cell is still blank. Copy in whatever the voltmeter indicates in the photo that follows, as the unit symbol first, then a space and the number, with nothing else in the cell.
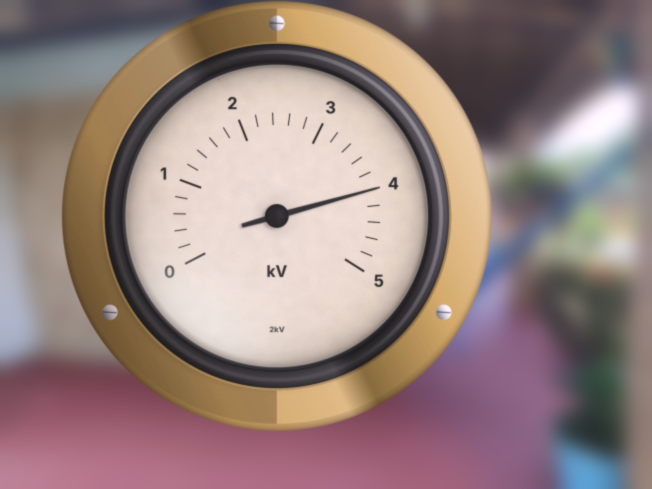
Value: kV 4
